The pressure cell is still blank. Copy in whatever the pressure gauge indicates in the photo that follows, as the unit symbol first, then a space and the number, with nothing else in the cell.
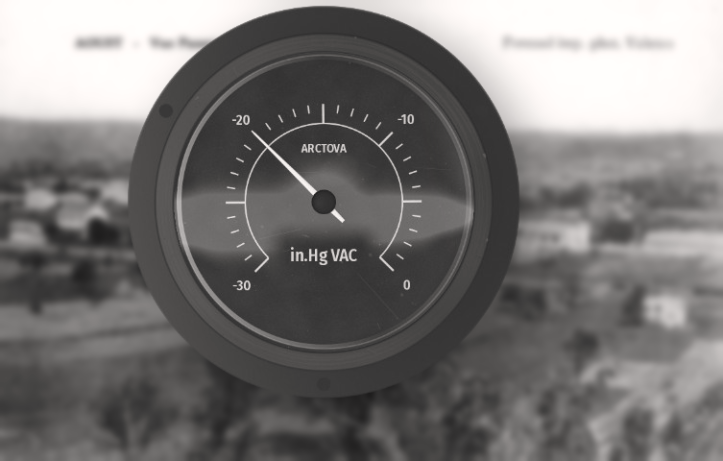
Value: inHg -20
